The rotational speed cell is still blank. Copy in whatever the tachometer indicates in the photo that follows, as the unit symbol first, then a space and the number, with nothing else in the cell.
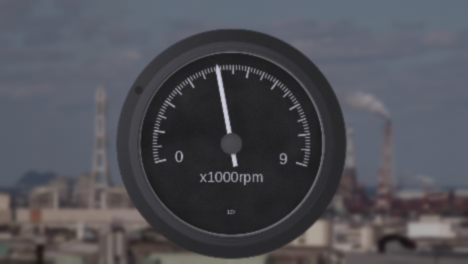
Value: rpm 4000
